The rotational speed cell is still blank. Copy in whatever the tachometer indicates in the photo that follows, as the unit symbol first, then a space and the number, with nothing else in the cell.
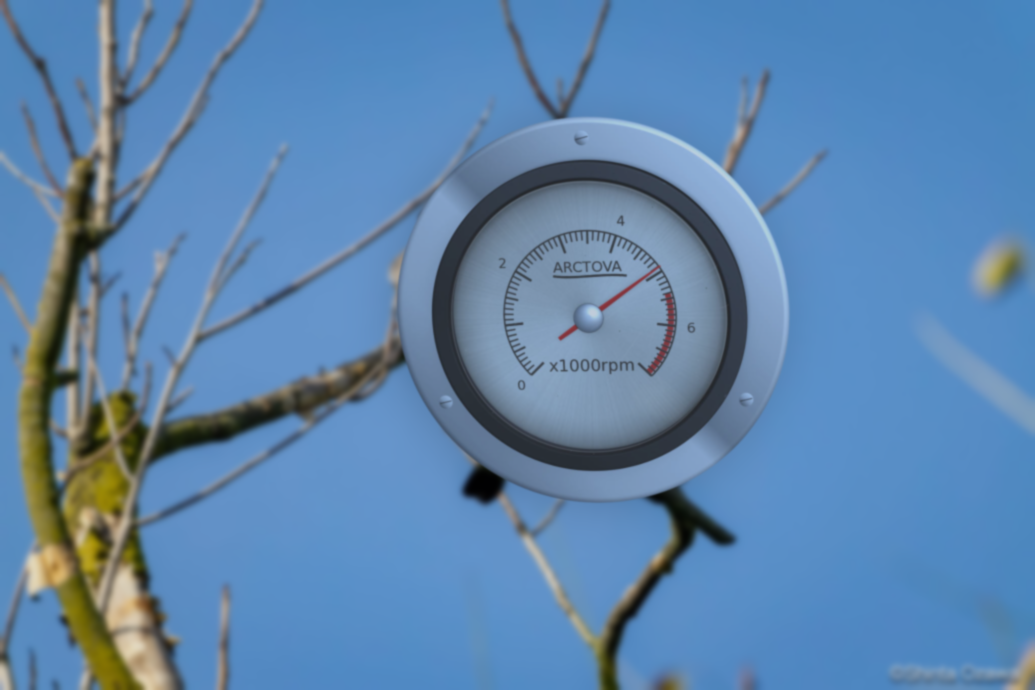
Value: rpm 4900
